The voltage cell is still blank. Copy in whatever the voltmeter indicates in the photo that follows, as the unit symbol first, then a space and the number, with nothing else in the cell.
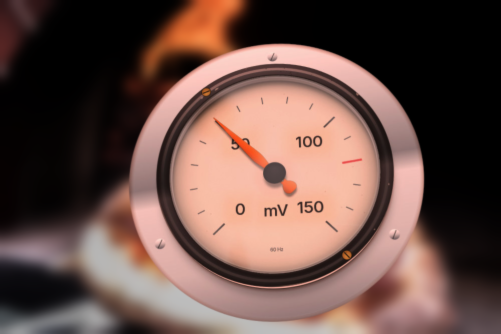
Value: mV 50
